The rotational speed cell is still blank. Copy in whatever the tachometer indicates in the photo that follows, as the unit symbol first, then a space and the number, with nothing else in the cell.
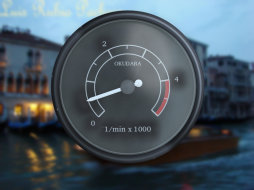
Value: rpm 500
